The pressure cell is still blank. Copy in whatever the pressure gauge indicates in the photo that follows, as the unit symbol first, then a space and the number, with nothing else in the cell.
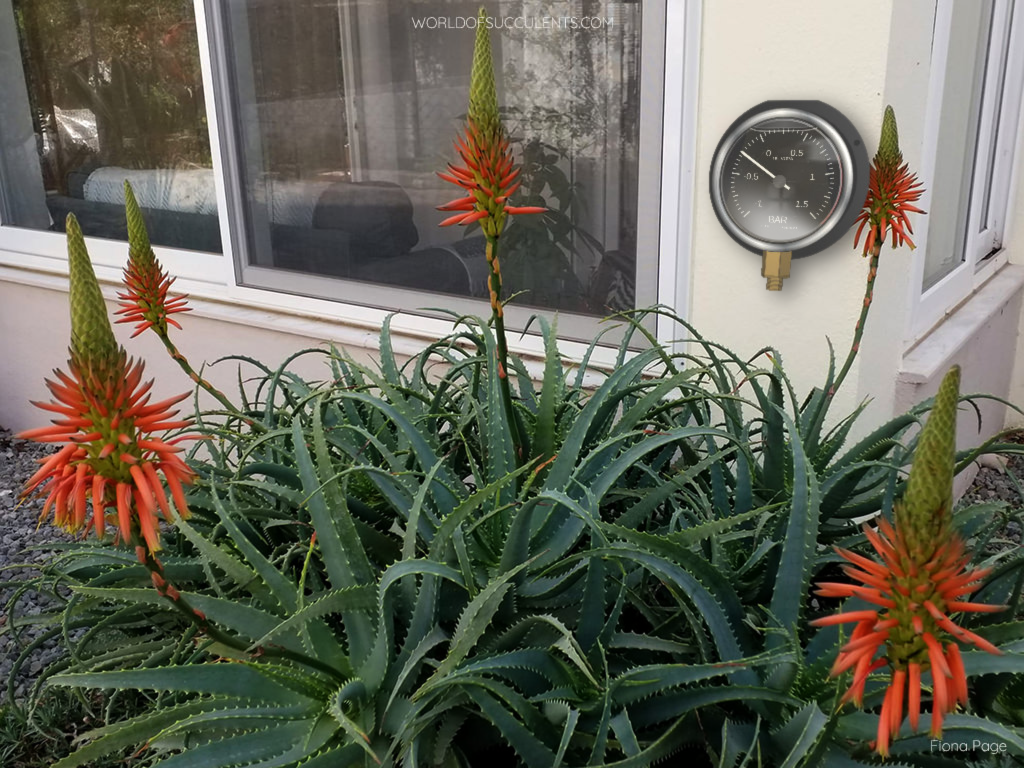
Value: bar -0.25
